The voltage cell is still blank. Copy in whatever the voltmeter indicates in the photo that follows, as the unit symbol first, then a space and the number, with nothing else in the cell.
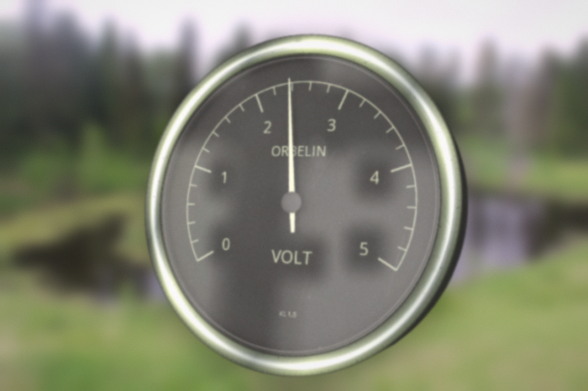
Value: V 2.4
